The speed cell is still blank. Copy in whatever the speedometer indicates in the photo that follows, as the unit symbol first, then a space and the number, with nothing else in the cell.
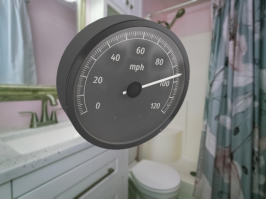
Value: mph 95
